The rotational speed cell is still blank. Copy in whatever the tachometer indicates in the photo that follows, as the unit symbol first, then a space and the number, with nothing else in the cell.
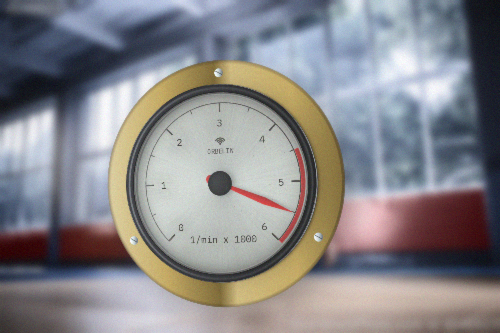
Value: rpm 5500
